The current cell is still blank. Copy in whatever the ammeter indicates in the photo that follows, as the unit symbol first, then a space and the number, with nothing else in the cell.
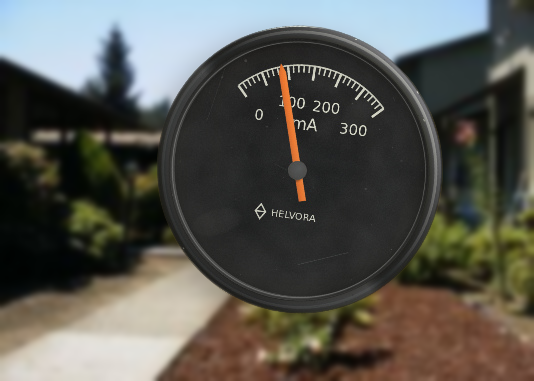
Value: mA 90
